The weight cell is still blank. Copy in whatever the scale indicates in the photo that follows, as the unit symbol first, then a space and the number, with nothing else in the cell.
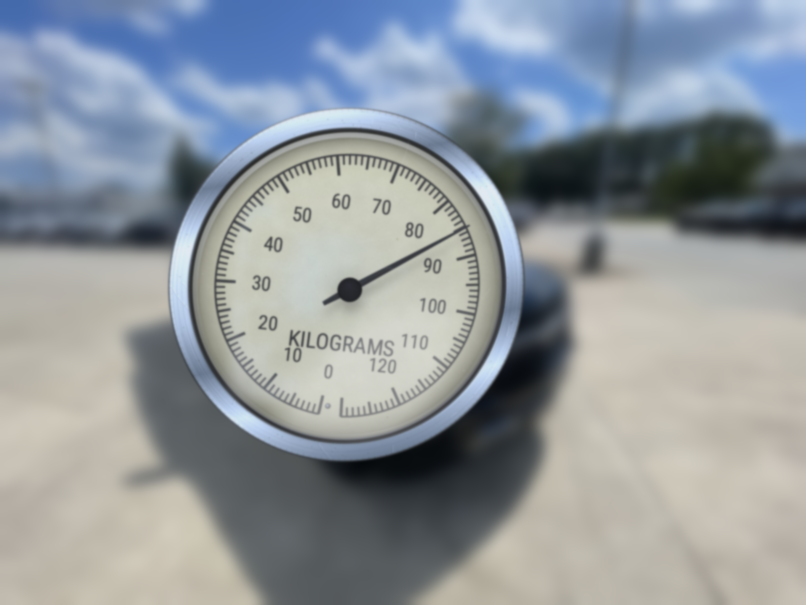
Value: kg 85
